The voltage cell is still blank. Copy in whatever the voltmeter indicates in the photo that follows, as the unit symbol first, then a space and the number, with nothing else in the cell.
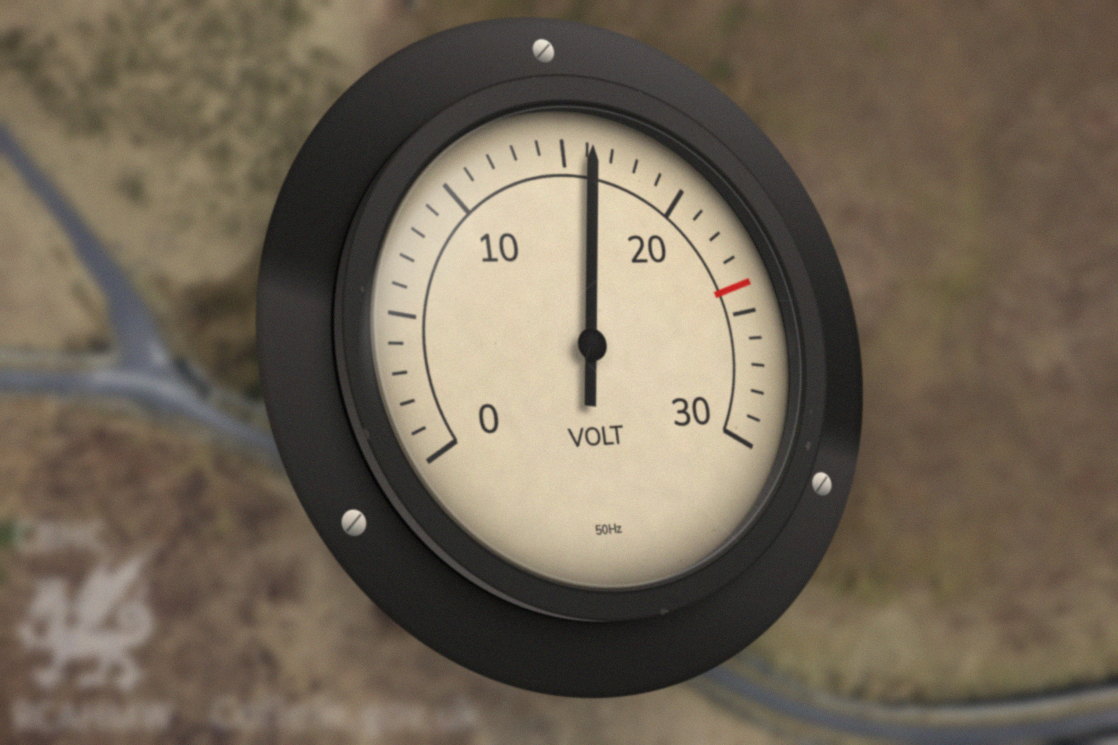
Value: V 16
